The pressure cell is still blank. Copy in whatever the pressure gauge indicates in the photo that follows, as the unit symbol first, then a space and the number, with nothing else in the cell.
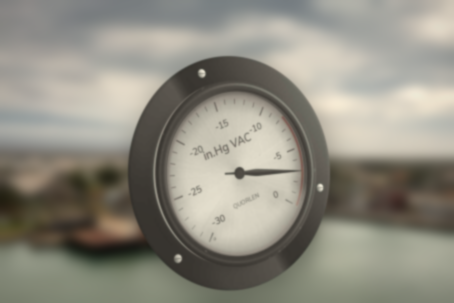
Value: inHg -3
